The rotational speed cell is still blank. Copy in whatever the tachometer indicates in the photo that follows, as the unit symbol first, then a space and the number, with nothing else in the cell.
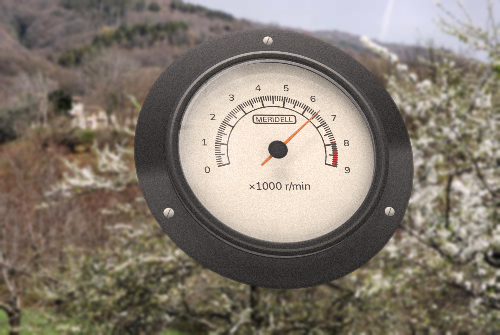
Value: rpm 6500
